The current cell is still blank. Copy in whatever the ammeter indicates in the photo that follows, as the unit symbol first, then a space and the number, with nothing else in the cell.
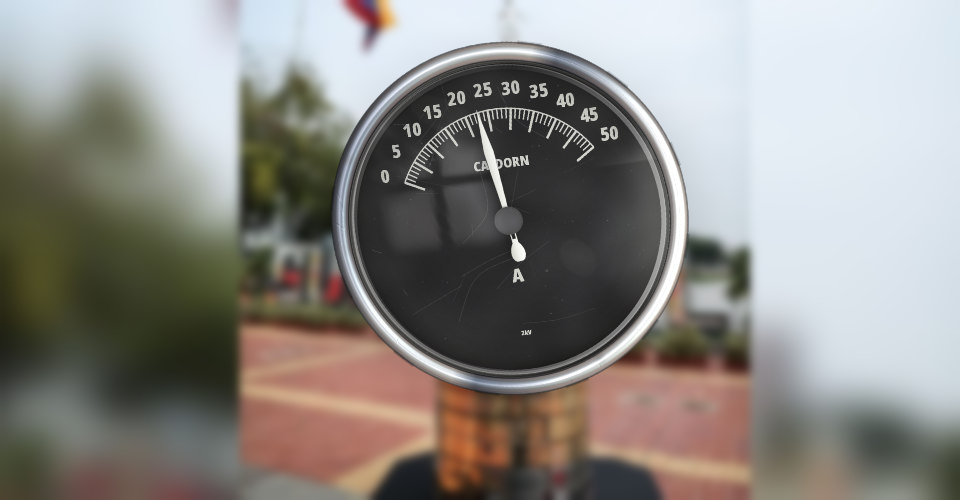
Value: A 23
